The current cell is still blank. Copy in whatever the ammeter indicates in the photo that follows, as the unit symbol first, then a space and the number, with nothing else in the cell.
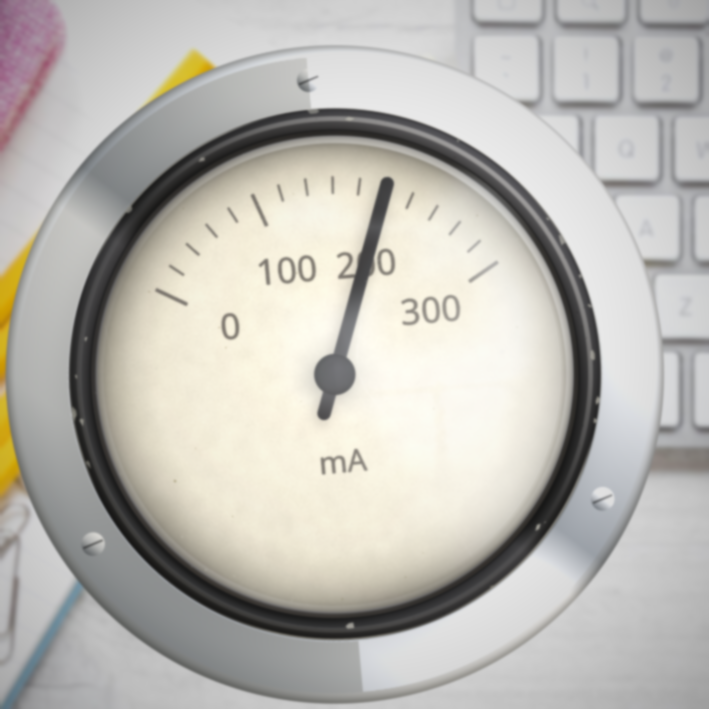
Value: mA 200
